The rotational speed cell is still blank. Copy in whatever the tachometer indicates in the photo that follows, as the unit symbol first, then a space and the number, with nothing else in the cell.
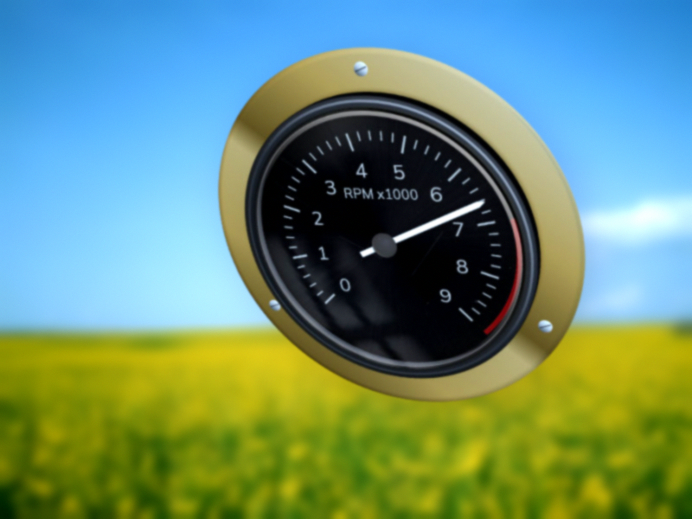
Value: rpm 6600
